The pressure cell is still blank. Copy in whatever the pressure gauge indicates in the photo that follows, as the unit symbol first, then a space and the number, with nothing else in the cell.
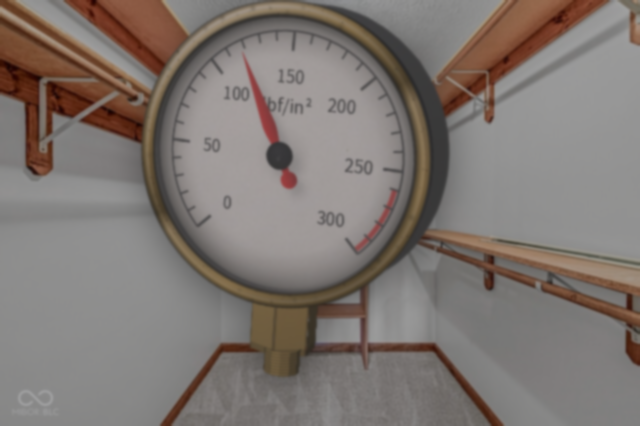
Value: psi 120
